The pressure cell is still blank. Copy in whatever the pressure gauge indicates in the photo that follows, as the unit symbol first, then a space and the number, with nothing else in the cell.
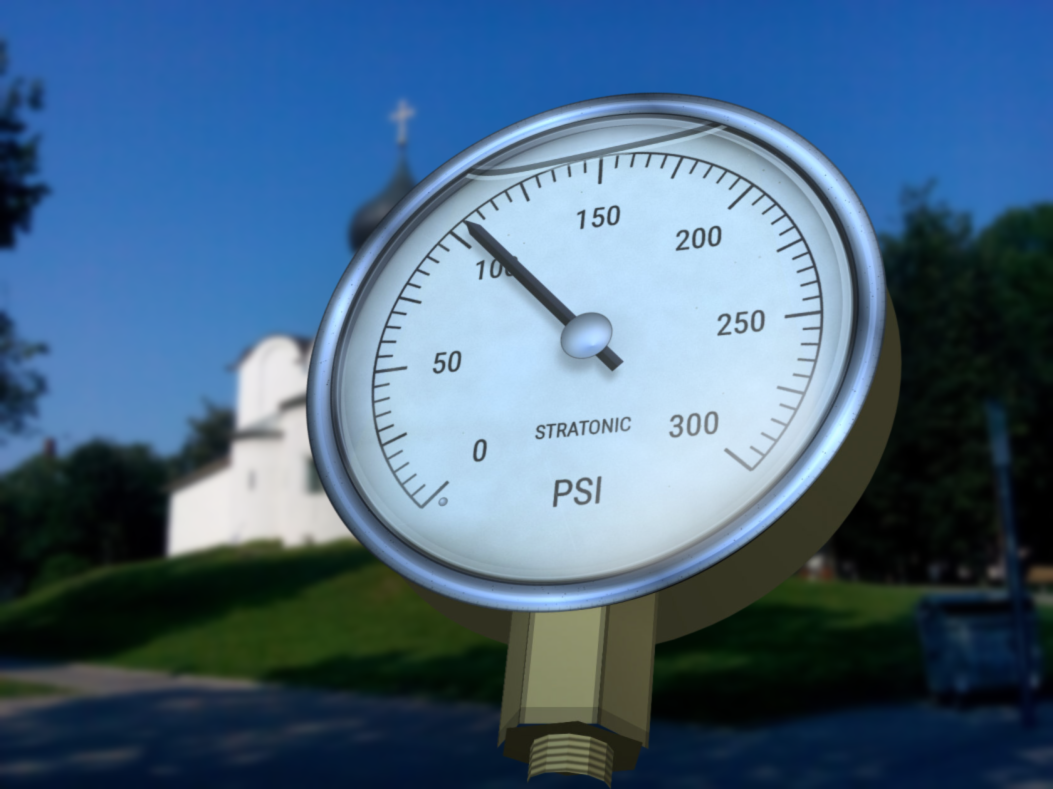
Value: psi 105
